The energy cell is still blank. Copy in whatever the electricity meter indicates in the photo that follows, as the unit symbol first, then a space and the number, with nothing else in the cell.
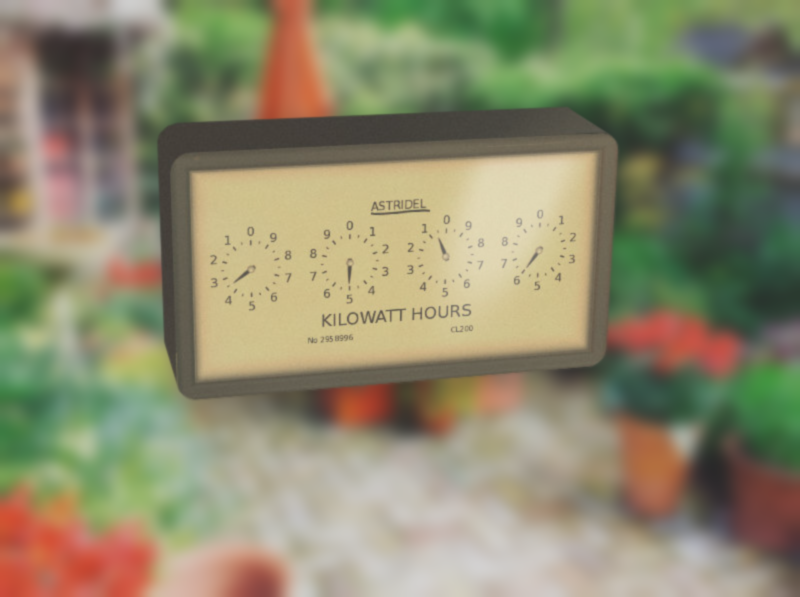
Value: kWh 3506
